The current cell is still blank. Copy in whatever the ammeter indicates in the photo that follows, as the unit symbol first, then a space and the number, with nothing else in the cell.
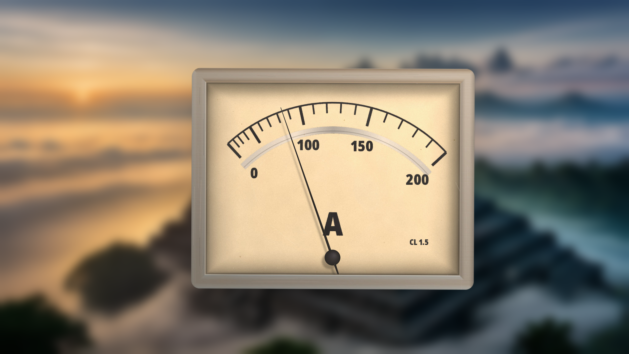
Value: A 85
